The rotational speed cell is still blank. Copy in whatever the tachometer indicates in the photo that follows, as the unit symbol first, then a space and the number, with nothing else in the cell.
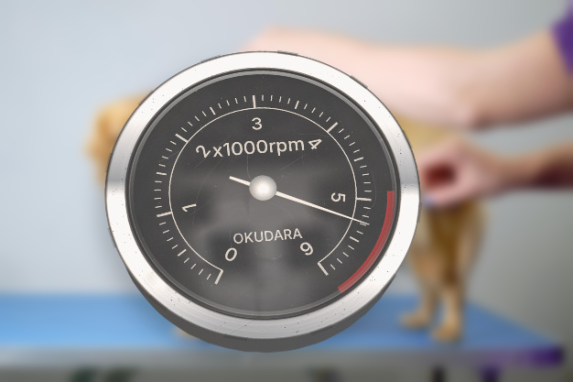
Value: rpm 5300
